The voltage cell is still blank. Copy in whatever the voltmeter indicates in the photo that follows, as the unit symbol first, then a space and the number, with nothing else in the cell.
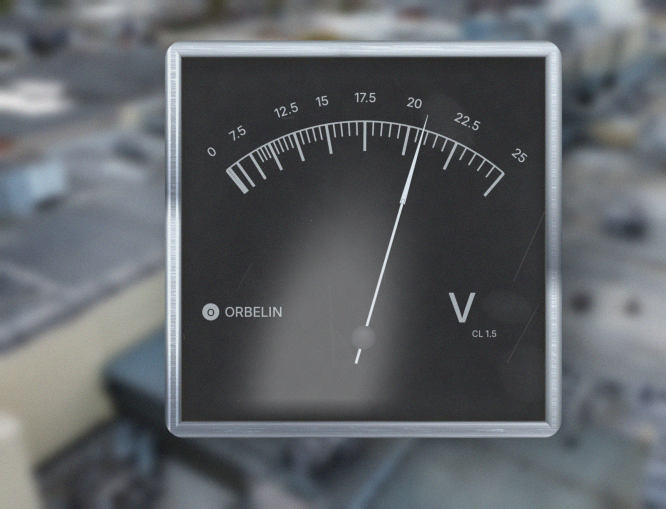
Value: V 20.75
